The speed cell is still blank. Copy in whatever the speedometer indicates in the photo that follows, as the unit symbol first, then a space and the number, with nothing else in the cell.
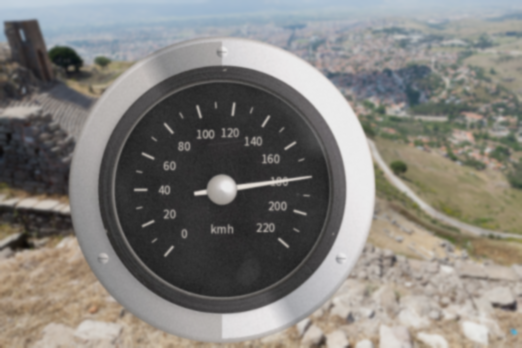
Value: km/h 180
